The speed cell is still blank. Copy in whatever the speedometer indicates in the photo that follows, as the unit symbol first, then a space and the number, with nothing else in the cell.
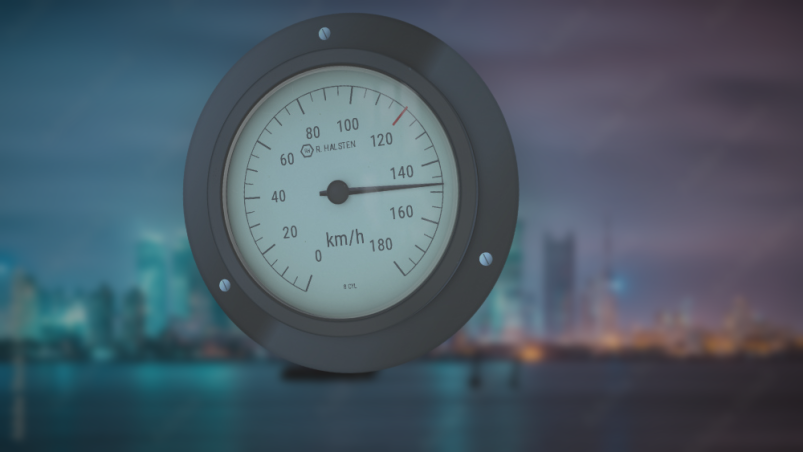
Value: km/h 147.5
